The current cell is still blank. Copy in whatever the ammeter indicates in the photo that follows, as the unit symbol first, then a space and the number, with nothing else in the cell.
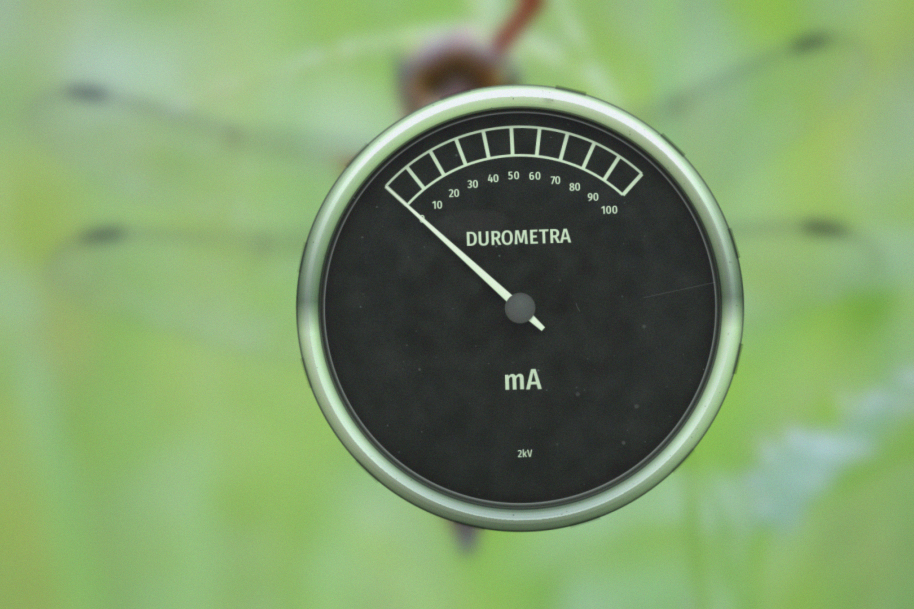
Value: mA 0
